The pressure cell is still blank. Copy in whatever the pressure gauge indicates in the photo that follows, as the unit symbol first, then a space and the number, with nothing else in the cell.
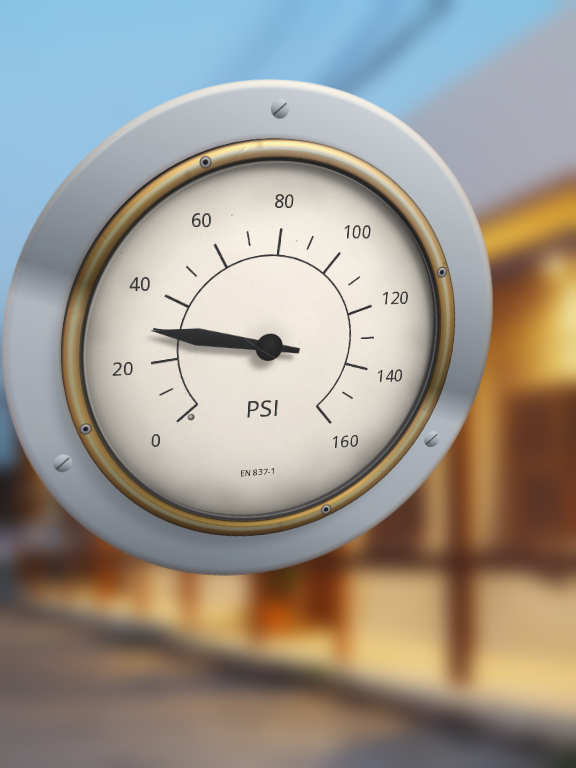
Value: psi 30
